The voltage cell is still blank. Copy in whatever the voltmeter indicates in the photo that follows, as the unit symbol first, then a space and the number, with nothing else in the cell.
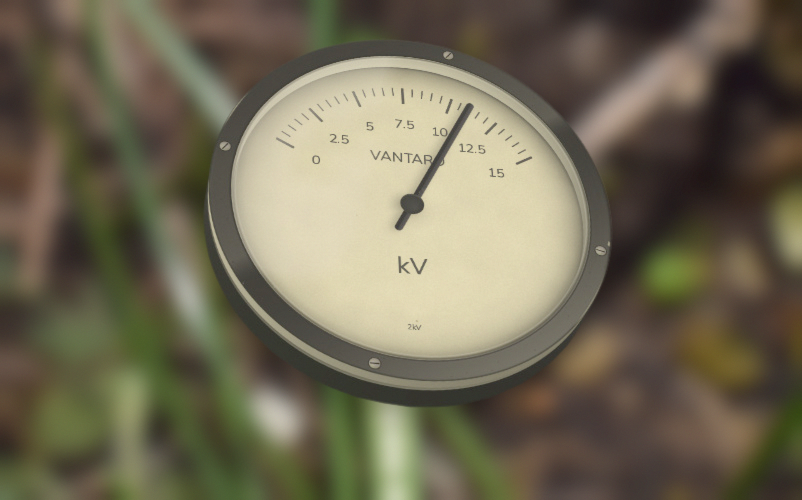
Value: kV 11
